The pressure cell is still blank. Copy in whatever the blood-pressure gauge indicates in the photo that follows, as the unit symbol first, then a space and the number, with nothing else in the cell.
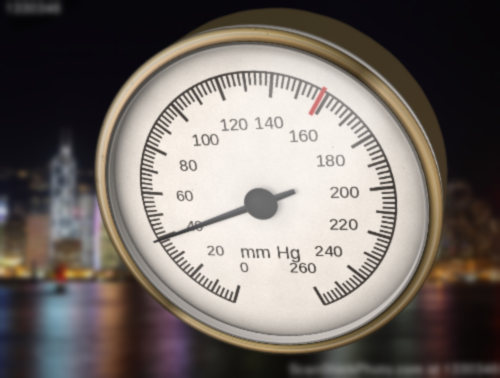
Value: mmHg 40
